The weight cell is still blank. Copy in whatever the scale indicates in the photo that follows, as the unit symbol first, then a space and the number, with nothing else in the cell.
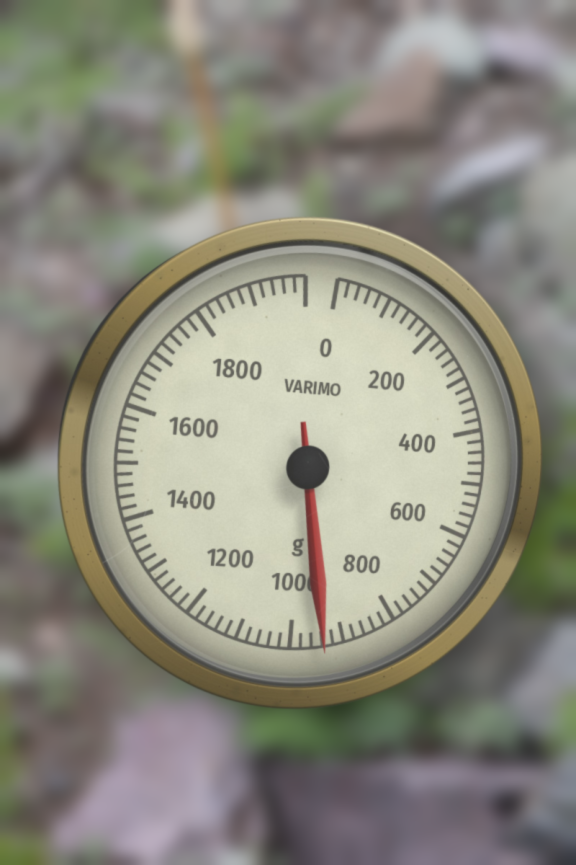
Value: g 940
